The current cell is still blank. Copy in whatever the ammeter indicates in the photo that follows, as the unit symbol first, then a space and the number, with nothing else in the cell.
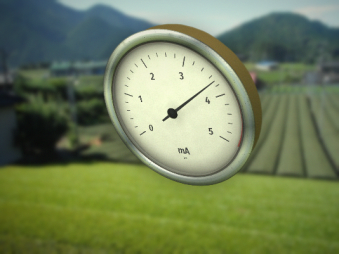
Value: mA 3.7
